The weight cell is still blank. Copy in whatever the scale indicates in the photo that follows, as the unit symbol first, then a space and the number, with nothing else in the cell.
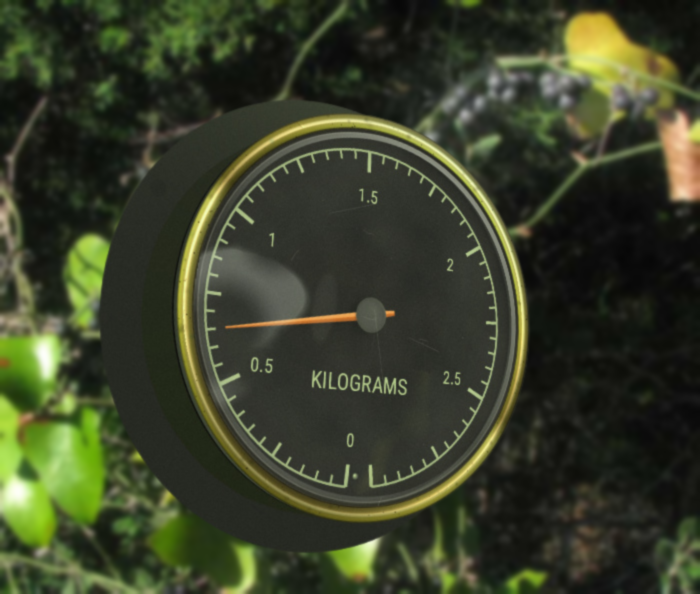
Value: kg 0.65
